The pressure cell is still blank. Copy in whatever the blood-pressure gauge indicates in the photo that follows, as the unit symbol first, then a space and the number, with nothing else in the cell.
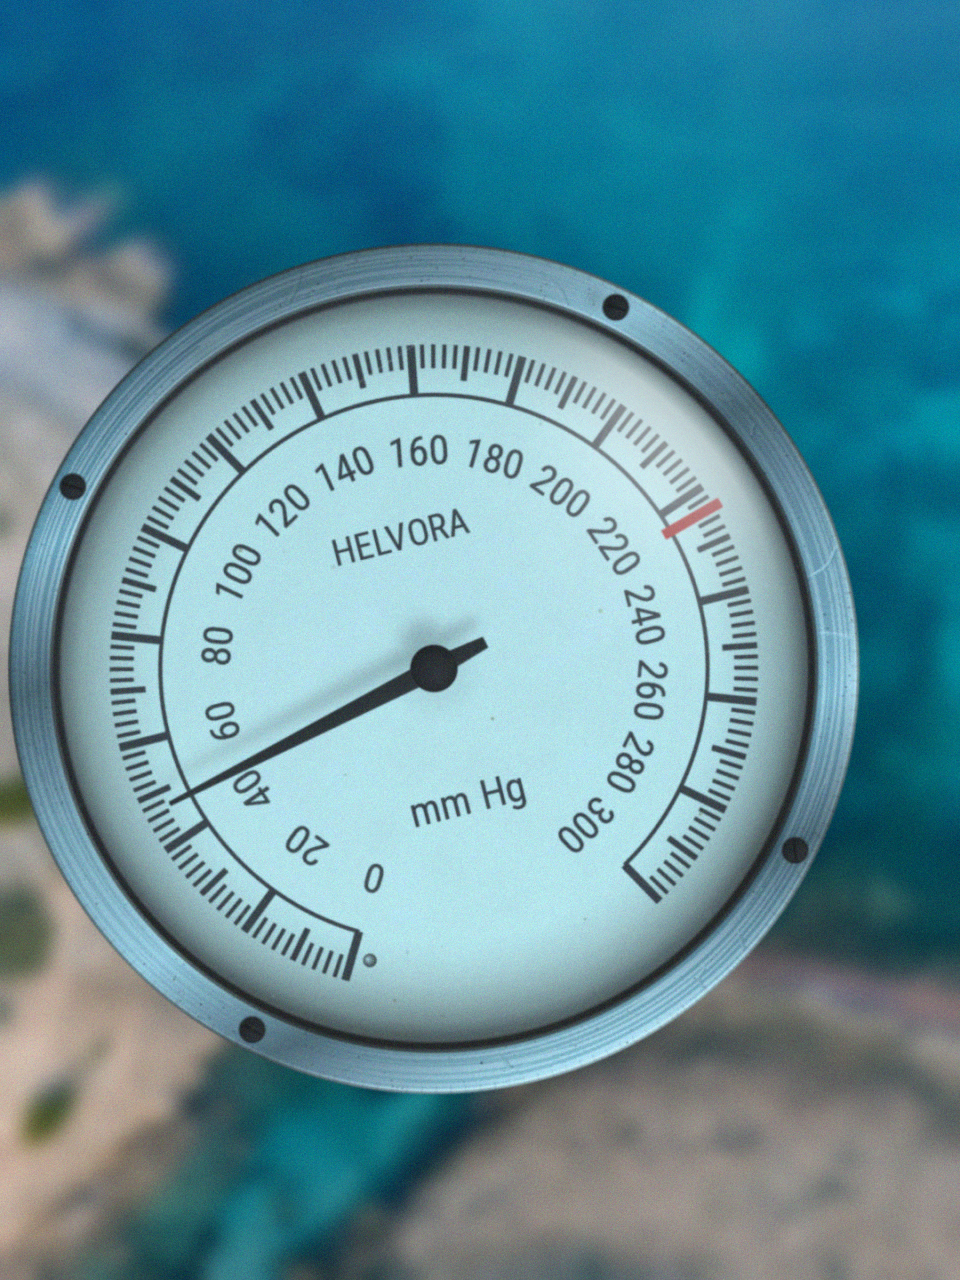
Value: mmHg 47
